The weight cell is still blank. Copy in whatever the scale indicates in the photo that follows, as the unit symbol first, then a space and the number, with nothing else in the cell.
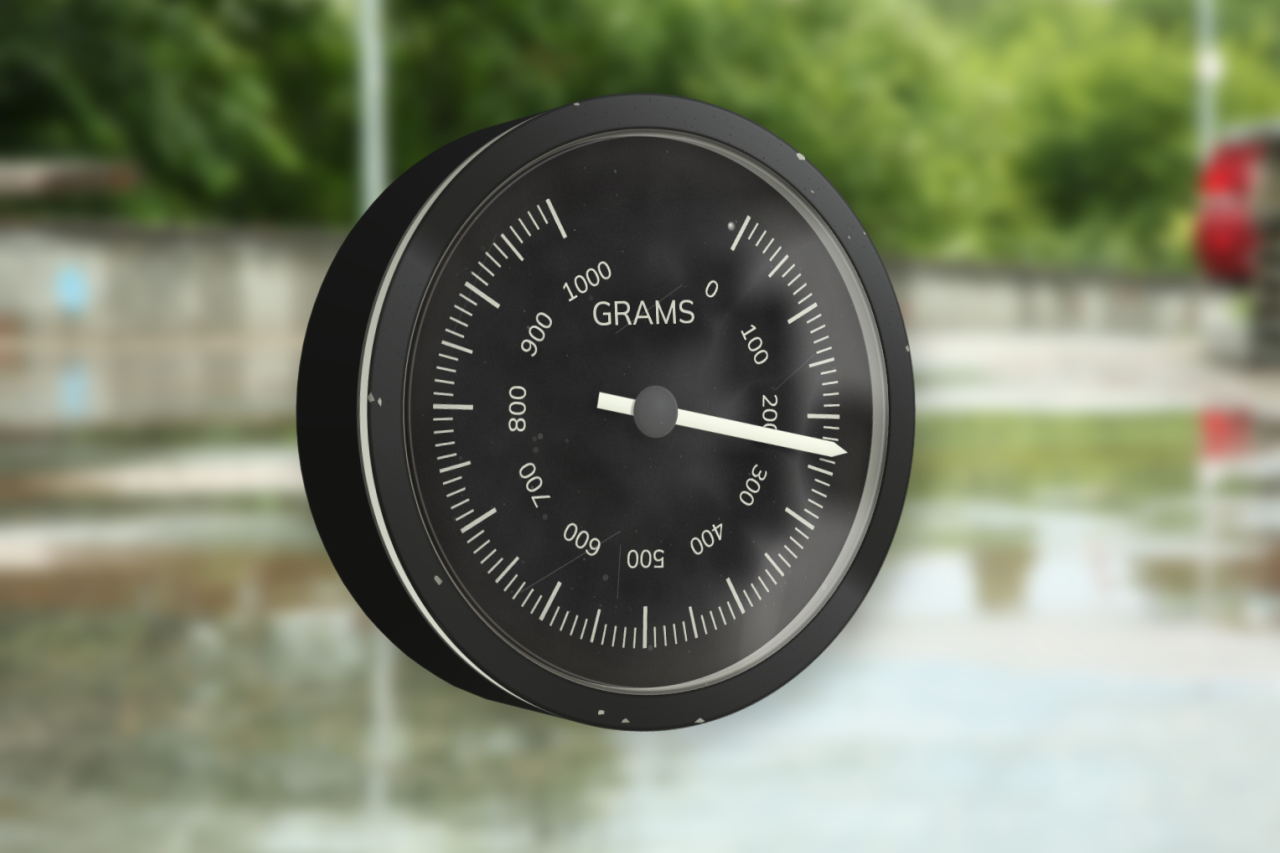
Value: g 230
